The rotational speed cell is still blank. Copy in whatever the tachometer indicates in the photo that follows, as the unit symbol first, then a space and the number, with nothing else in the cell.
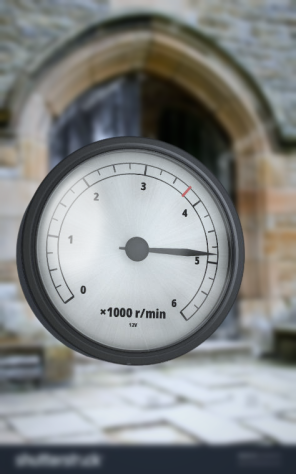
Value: rpm 4875
